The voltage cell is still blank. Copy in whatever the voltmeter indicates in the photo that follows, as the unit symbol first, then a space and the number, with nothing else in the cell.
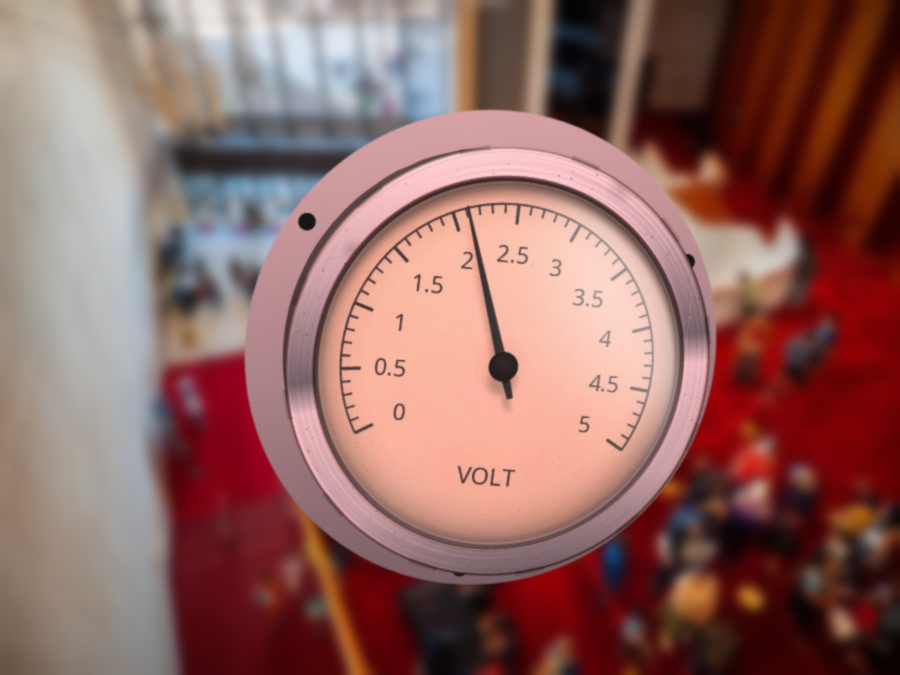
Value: V 2.1
